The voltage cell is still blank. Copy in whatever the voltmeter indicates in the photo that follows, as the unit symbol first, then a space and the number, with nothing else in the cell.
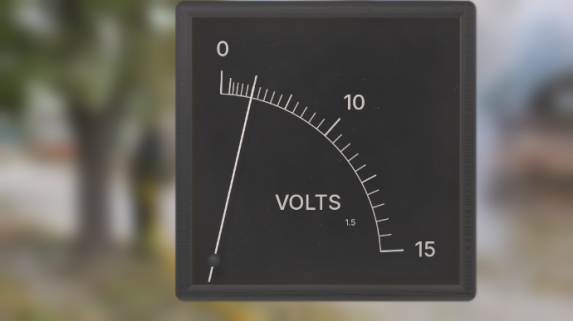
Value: V 5
